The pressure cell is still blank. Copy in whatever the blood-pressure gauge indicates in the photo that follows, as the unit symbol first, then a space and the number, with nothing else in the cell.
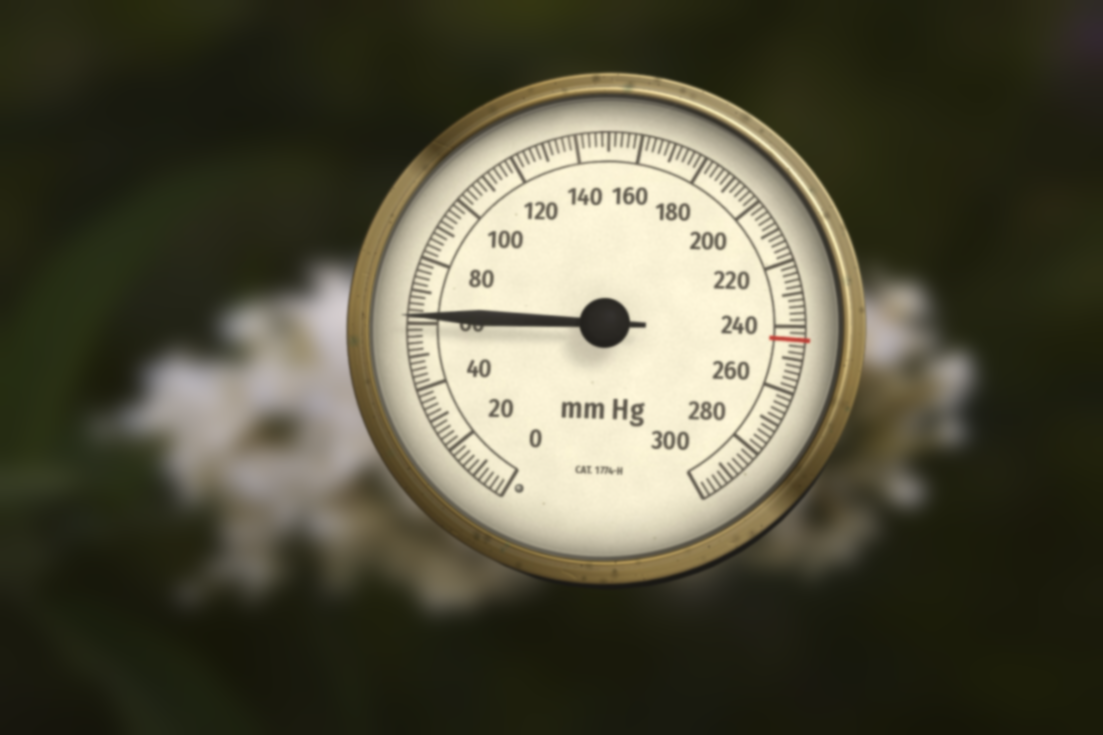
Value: mmHg 62
